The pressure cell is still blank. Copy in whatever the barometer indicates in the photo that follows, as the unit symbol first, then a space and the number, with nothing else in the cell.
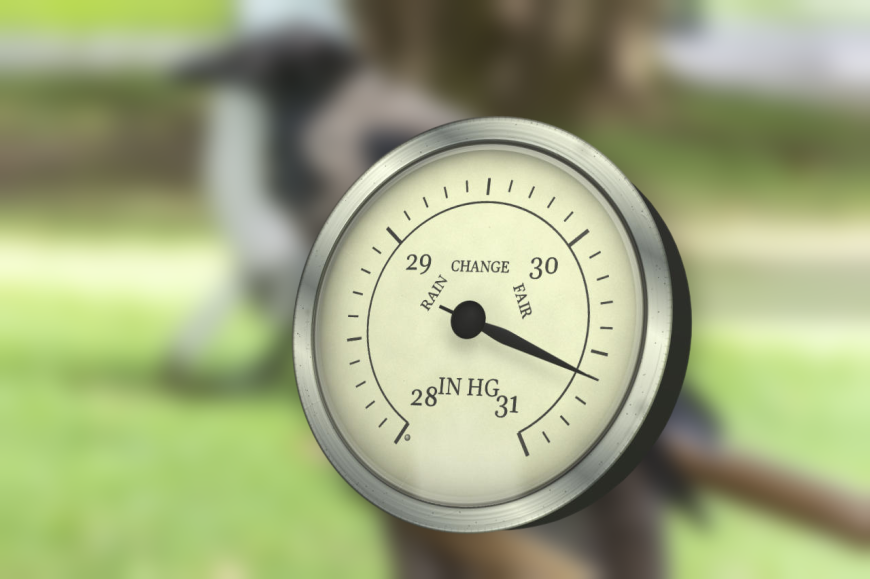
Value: inHg 30.6
